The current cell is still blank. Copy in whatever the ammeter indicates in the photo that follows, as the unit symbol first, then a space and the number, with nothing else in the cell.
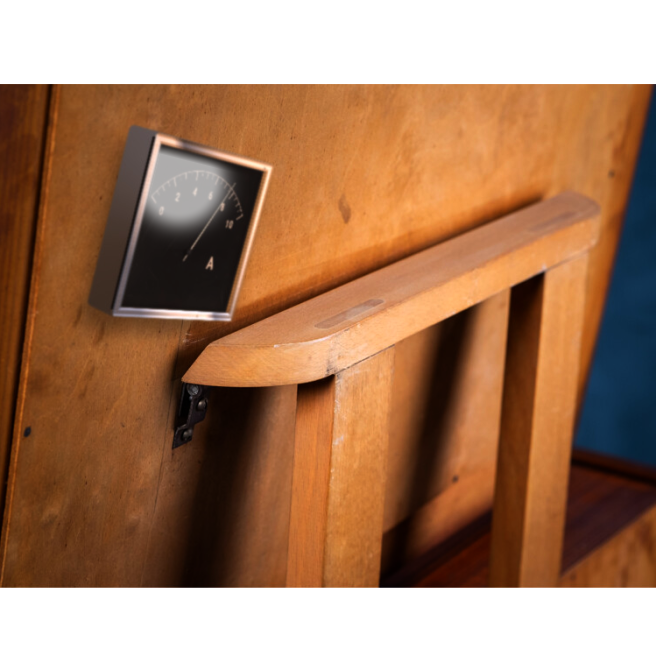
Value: A 7.5
